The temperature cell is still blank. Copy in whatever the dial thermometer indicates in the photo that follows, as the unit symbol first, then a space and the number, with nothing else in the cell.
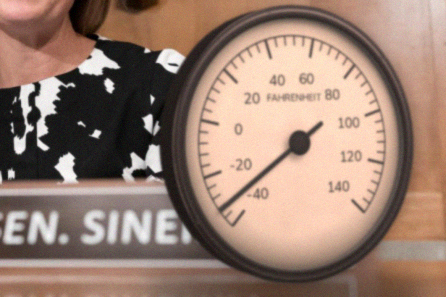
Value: °F -32
